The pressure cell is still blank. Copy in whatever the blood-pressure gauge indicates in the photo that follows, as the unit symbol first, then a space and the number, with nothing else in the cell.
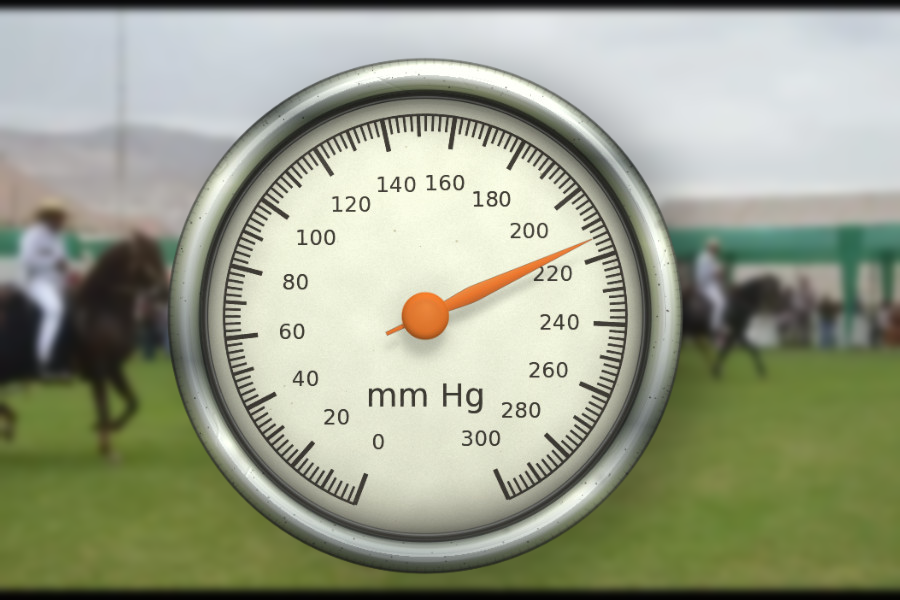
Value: mmHg 214
